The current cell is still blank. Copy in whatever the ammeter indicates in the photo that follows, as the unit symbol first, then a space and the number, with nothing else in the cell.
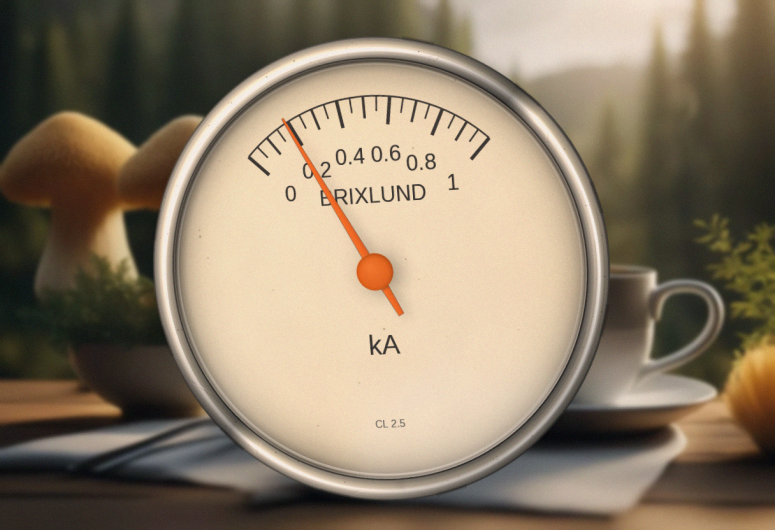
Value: kA 0.2
